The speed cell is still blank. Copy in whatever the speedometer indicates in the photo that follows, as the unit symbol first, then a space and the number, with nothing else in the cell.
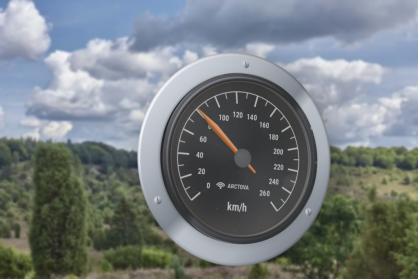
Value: km/h 80
